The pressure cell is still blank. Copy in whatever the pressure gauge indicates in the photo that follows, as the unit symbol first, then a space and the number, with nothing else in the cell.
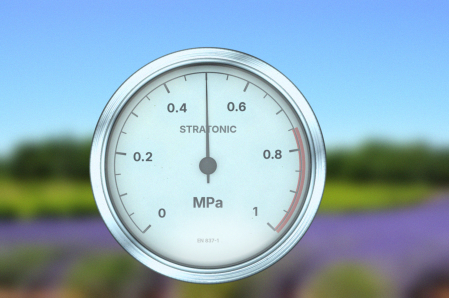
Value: MPa 0.5
